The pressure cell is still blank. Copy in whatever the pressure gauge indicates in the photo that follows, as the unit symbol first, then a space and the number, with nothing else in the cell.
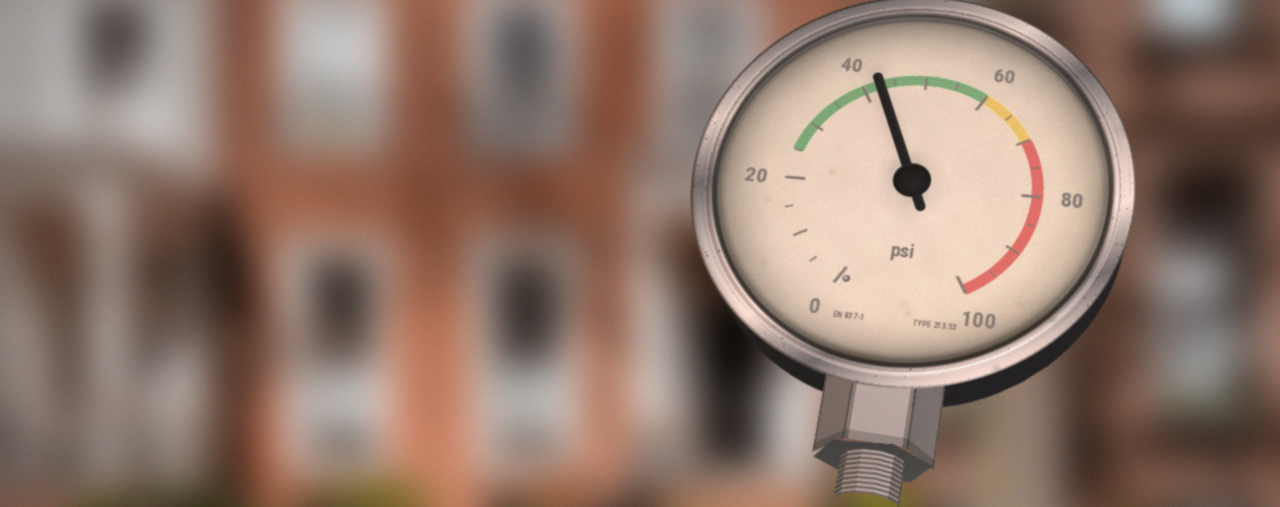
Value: psi 42.5
